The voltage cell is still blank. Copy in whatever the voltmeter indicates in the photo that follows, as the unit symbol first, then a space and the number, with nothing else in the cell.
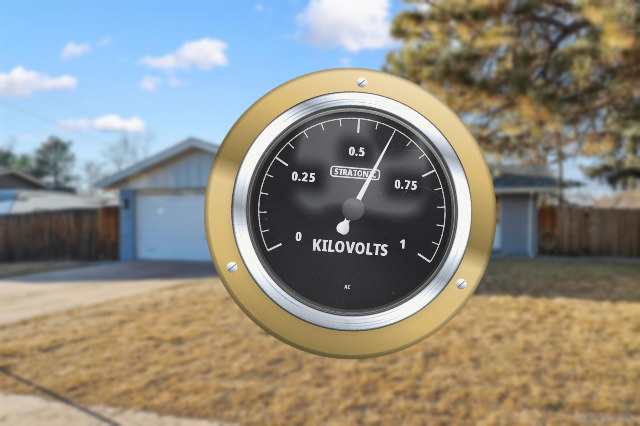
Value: kV 0.6
